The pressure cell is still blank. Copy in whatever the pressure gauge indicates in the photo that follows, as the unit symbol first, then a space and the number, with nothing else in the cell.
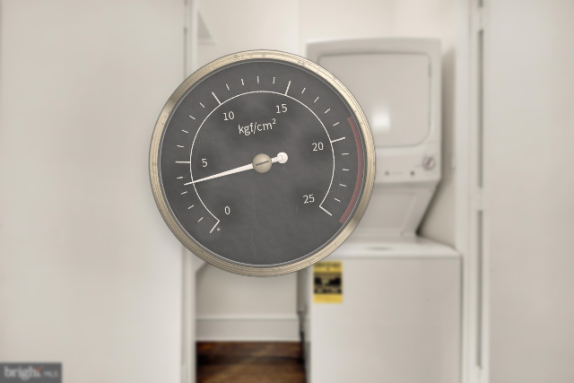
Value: kg/cm² 3.5
